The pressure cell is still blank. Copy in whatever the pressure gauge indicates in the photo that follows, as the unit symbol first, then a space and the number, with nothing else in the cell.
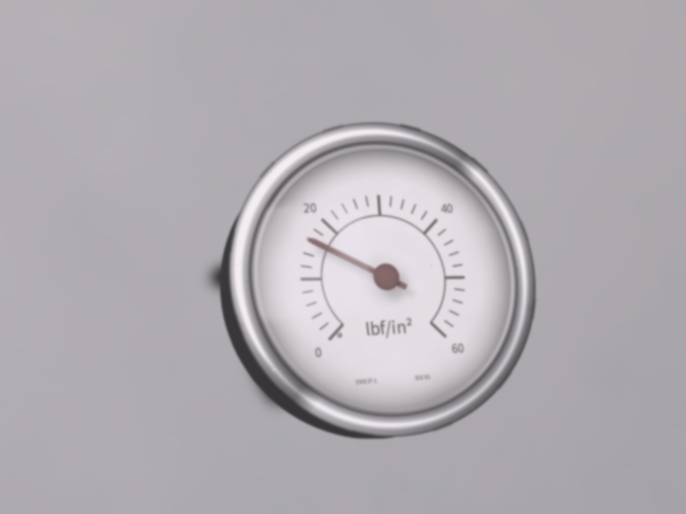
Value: psi 16
